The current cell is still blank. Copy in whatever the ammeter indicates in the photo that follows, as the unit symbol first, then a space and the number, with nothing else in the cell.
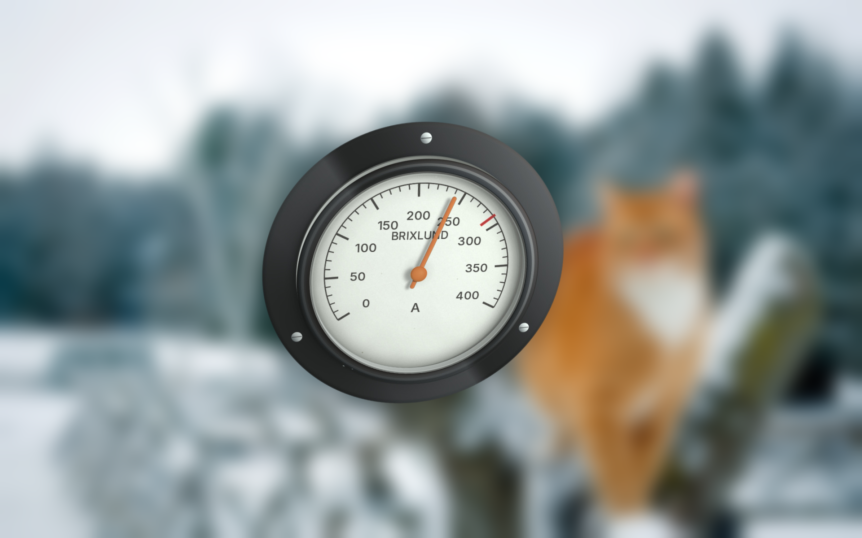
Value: A 240
